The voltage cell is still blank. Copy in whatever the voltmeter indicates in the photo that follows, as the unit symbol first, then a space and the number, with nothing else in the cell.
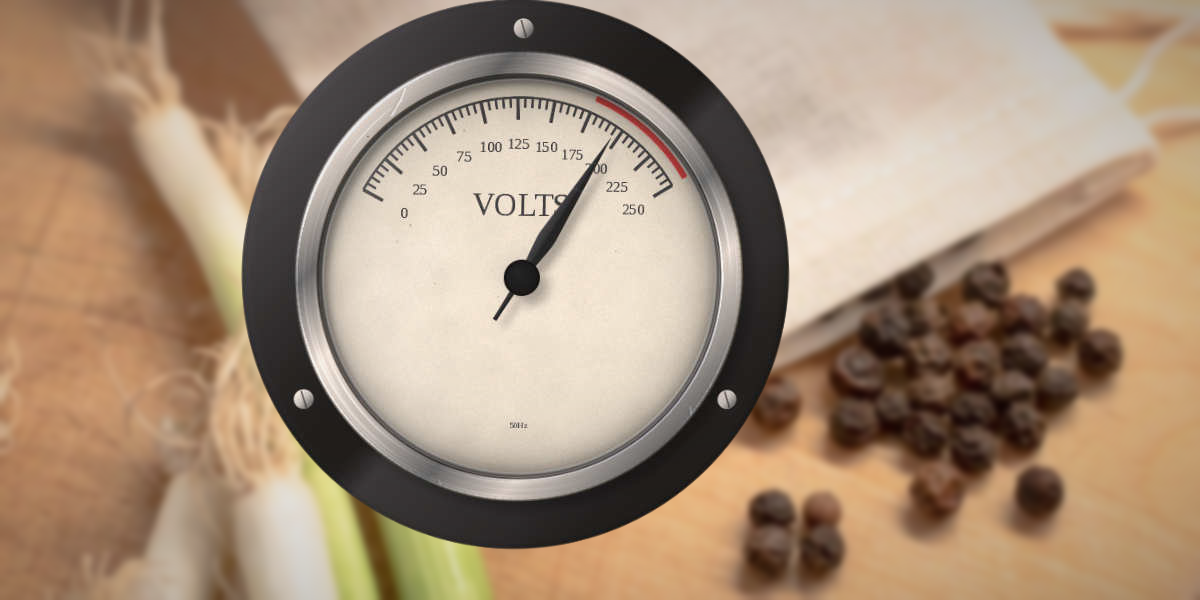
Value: V 195
